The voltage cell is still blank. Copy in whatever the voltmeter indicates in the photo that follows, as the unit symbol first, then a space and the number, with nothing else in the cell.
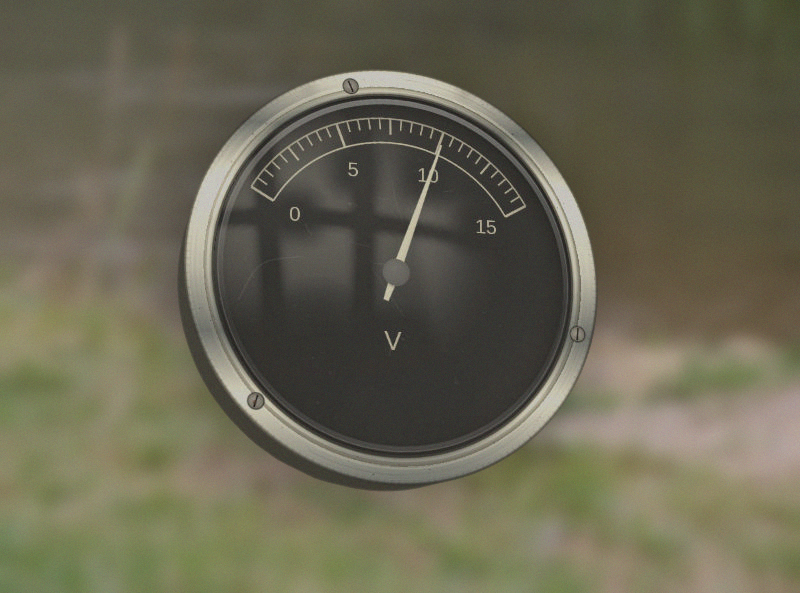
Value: V 10
